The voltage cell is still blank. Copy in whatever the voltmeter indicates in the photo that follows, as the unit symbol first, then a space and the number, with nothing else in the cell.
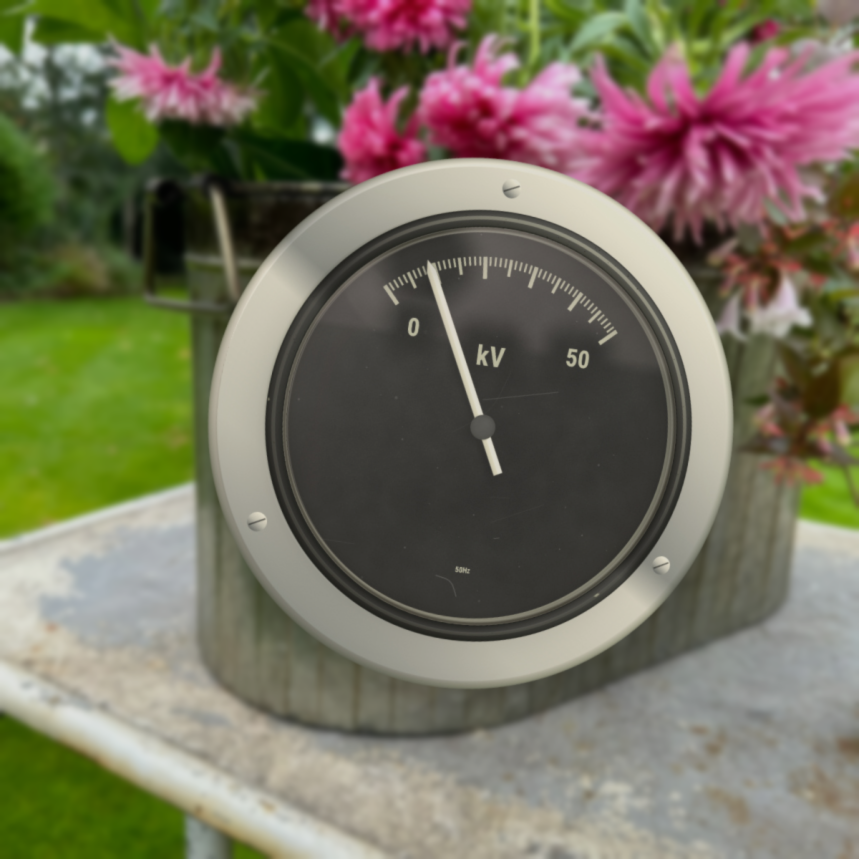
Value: kV 9
